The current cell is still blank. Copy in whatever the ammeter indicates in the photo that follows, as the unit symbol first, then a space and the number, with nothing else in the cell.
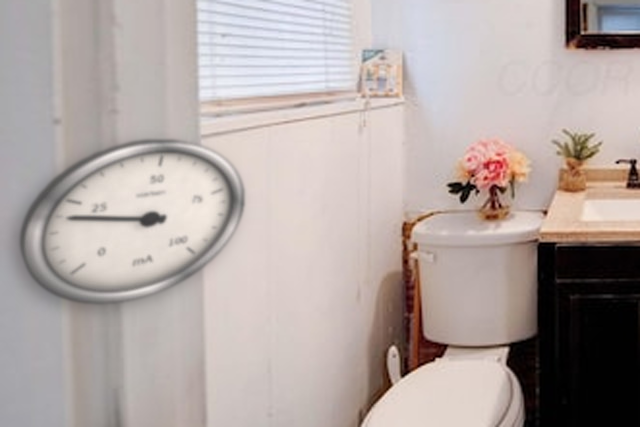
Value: mA 20
